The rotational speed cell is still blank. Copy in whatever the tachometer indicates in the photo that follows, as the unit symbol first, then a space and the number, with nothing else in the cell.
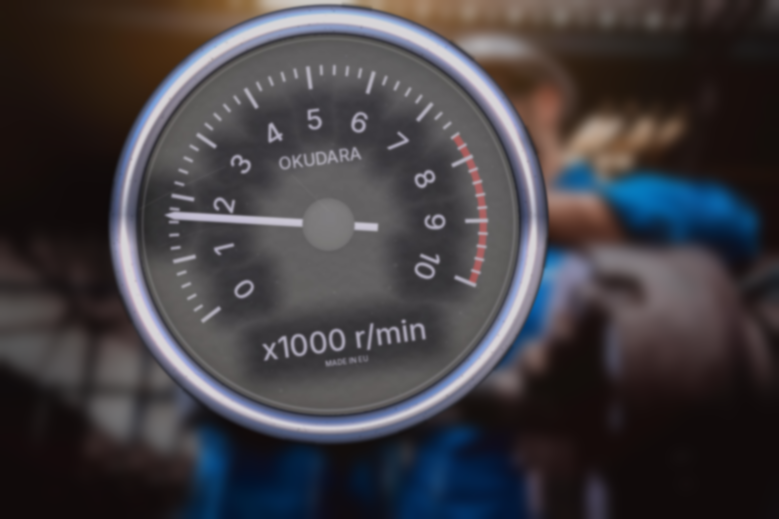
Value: rpm 1700
